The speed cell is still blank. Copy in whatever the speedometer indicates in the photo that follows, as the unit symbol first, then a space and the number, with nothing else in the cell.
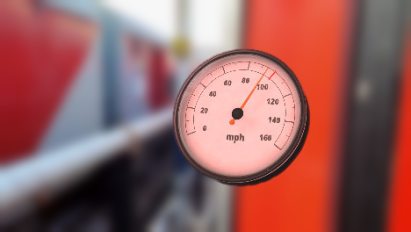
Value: mph 95
